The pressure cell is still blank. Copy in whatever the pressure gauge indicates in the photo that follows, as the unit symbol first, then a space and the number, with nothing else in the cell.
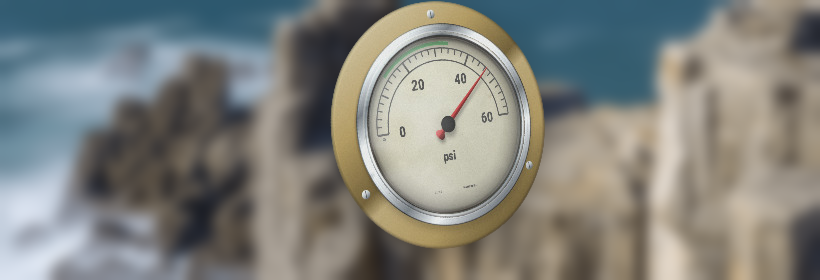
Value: psi 46
